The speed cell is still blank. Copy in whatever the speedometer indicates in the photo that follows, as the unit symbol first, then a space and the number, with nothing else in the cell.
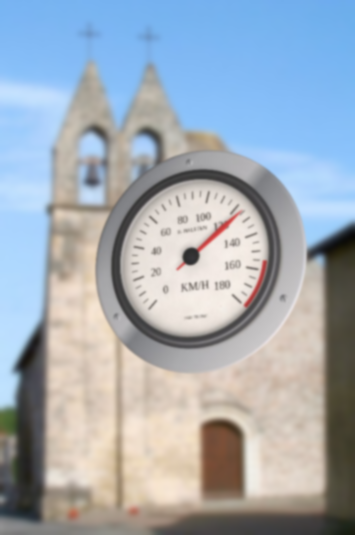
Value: km/h 125
